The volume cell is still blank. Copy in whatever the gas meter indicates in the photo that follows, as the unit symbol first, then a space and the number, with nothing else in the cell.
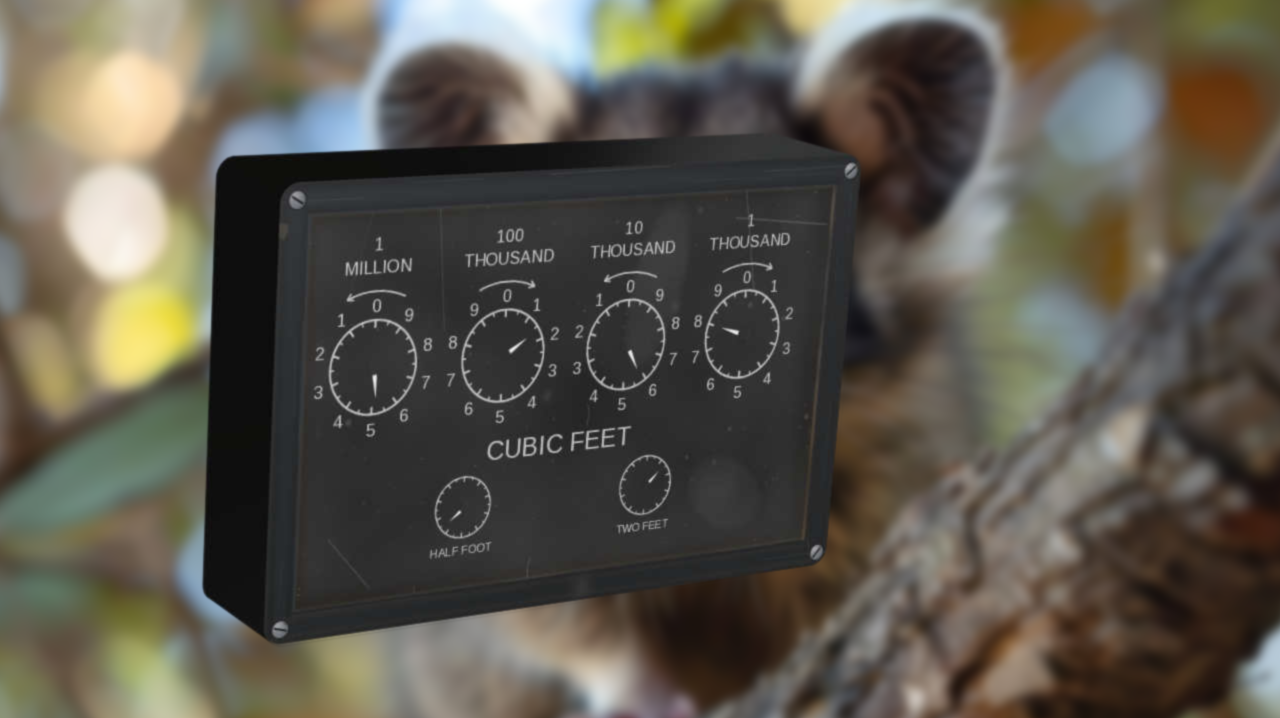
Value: ft³ 515800
